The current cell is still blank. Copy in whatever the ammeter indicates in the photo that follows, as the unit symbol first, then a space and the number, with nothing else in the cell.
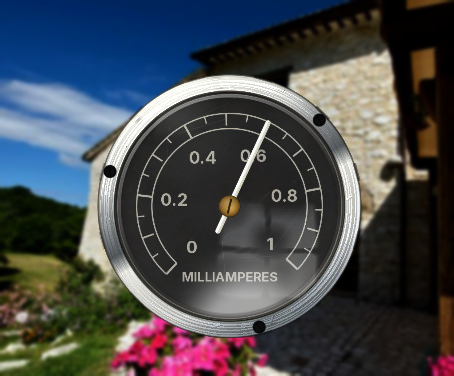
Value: mA 0.6
